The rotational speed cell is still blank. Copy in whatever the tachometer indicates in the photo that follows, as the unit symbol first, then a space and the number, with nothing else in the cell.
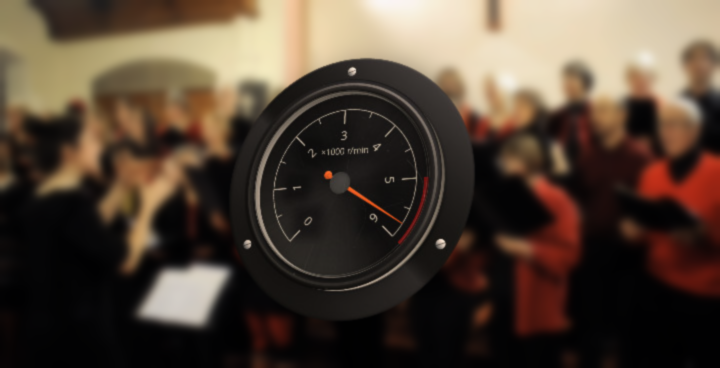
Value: rpm 5750
